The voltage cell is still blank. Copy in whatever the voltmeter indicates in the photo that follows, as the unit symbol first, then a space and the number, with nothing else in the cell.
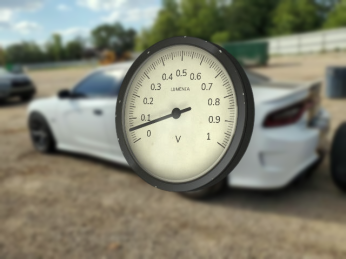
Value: V 0.05
